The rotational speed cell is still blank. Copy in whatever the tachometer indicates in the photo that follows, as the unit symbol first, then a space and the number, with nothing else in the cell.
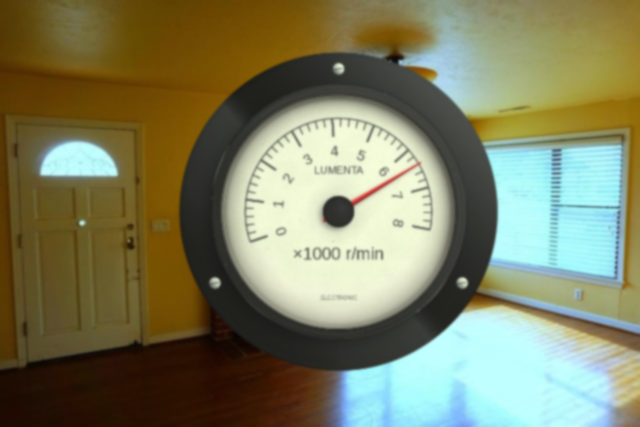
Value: rpm 6400
